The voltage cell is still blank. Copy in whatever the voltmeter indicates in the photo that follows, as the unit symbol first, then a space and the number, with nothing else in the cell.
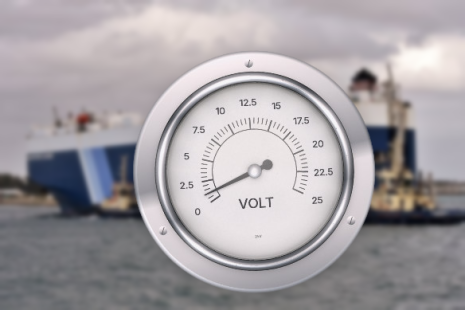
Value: V 1
